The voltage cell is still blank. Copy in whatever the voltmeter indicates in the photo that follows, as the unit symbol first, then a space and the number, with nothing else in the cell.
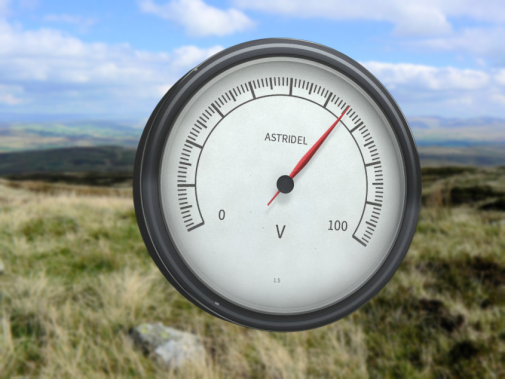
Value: V 65
